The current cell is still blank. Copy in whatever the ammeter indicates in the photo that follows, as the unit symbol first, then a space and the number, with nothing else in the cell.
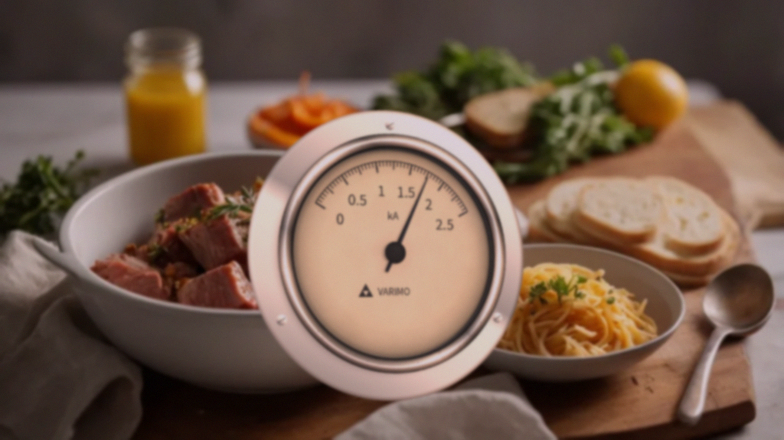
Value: kA 1.75
